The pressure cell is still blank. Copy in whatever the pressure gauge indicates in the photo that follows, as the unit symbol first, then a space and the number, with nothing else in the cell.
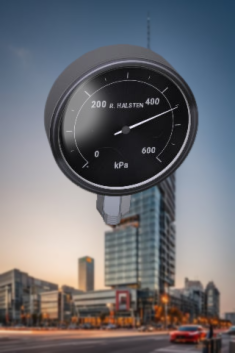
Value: kPa 450
